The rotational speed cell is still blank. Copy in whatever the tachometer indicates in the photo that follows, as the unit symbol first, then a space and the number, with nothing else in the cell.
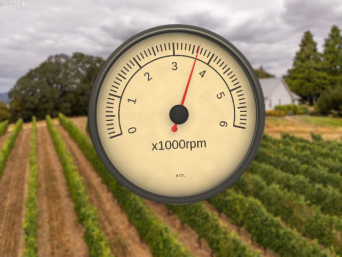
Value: rpm 3600
